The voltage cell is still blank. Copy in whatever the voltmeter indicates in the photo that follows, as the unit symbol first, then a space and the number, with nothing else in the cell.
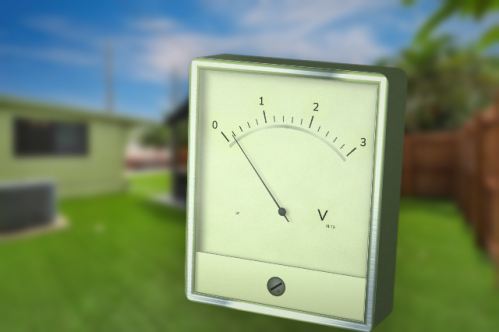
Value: V 0.2
